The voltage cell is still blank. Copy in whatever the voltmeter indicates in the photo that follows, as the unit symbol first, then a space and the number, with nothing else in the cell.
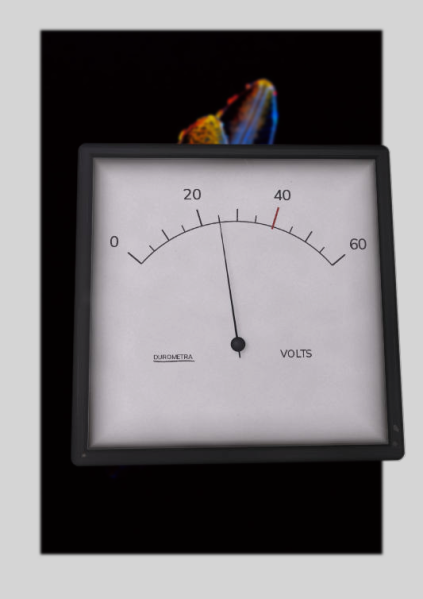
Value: V 25
